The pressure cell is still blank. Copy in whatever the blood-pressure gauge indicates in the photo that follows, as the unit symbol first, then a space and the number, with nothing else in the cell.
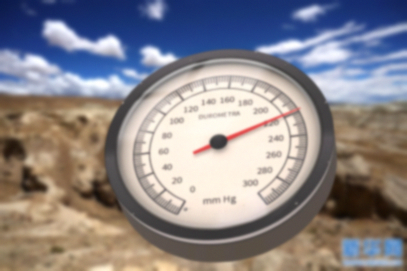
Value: mmHg 220
